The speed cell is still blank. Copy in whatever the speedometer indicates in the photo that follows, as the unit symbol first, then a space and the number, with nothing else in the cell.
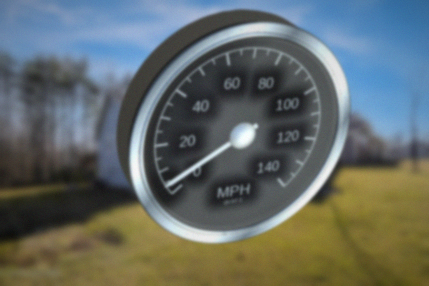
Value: mph 5
